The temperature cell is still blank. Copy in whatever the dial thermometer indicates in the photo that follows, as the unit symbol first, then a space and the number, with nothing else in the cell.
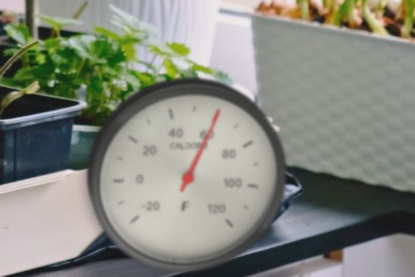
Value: °F 60
